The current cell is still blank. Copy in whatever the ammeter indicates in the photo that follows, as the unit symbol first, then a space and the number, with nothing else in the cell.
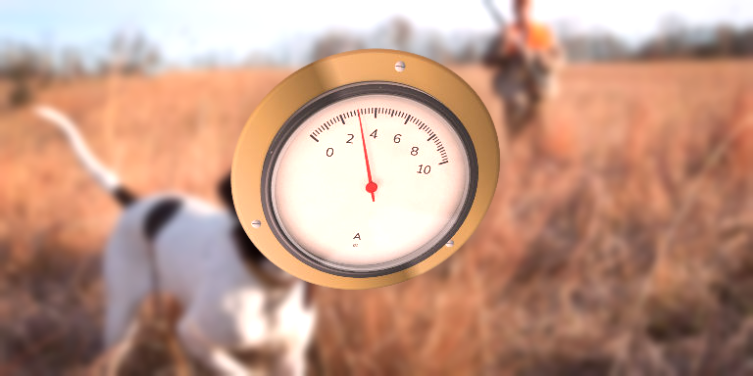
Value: A 3
